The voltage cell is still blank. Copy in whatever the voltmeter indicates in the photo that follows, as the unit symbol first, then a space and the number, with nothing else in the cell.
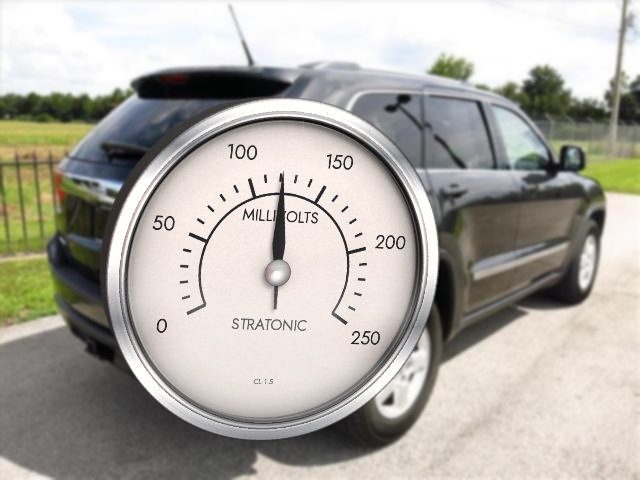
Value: mV 120
